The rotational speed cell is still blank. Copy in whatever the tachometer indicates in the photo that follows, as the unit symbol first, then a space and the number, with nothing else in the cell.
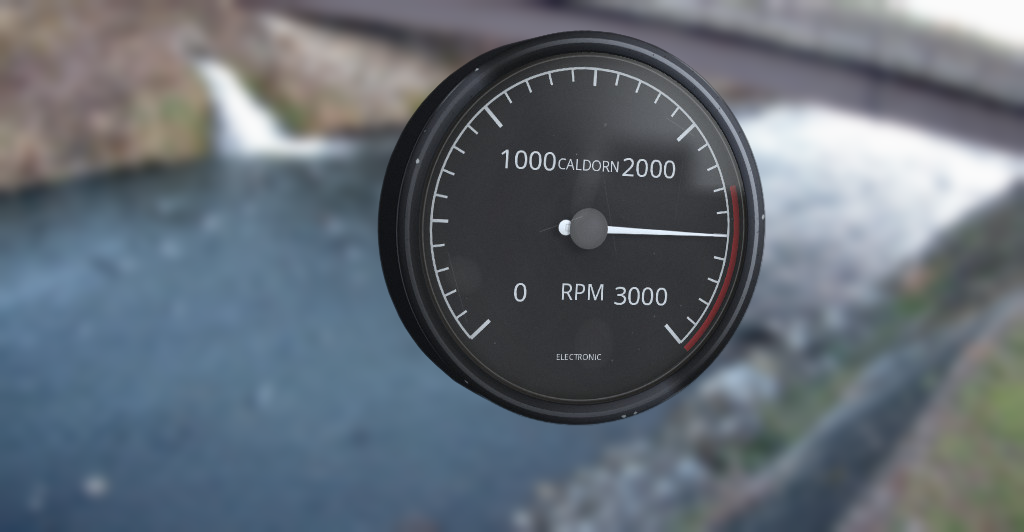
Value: rpm 2500
